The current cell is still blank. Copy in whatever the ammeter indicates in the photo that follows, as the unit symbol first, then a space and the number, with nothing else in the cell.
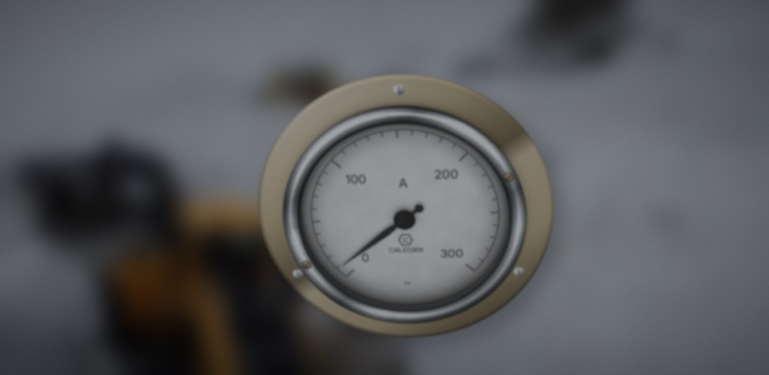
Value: A 10
